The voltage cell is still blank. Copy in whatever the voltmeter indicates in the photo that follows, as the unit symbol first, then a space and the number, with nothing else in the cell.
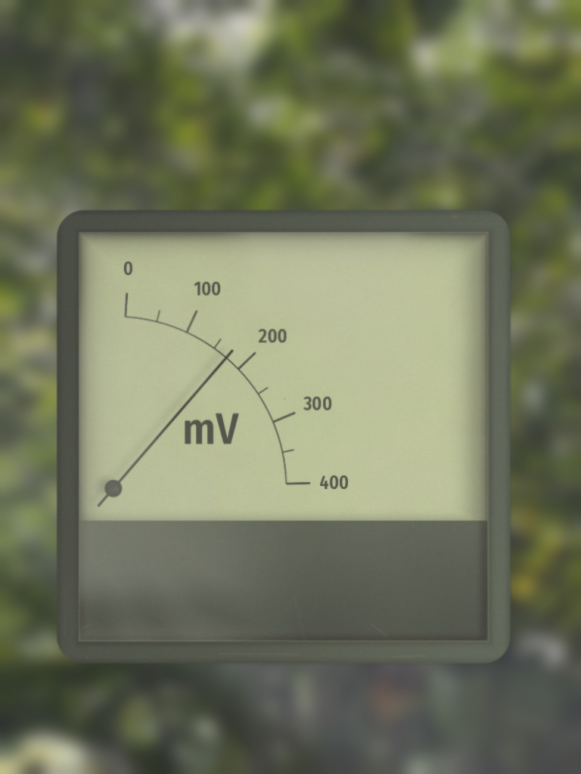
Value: mV 175
